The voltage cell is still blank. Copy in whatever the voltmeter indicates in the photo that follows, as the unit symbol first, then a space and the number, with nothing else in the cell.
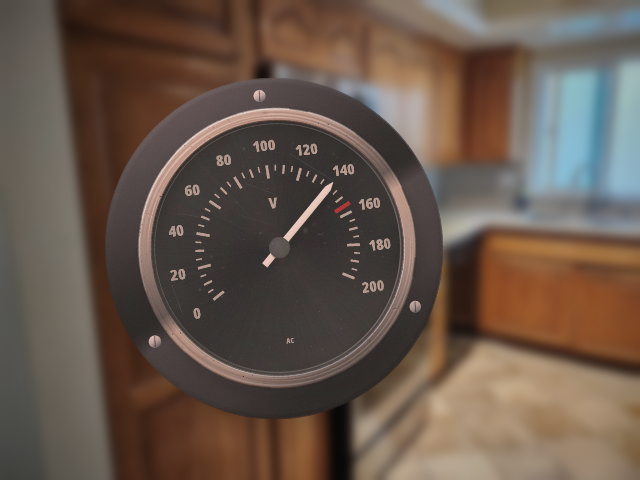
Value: V 140
